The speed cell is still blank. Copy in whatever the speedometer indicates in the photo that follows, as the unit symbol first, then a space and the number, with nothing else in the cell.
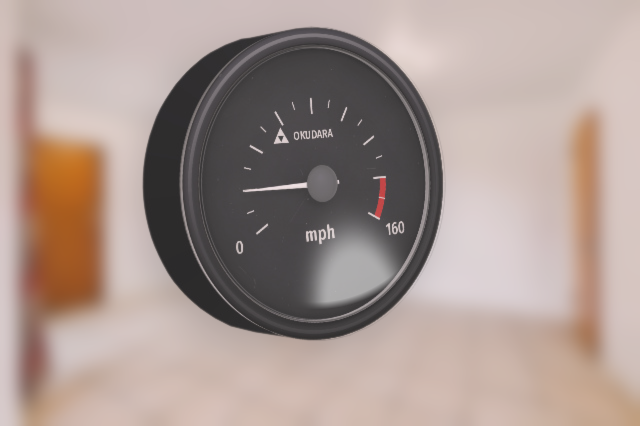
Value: mph 20
